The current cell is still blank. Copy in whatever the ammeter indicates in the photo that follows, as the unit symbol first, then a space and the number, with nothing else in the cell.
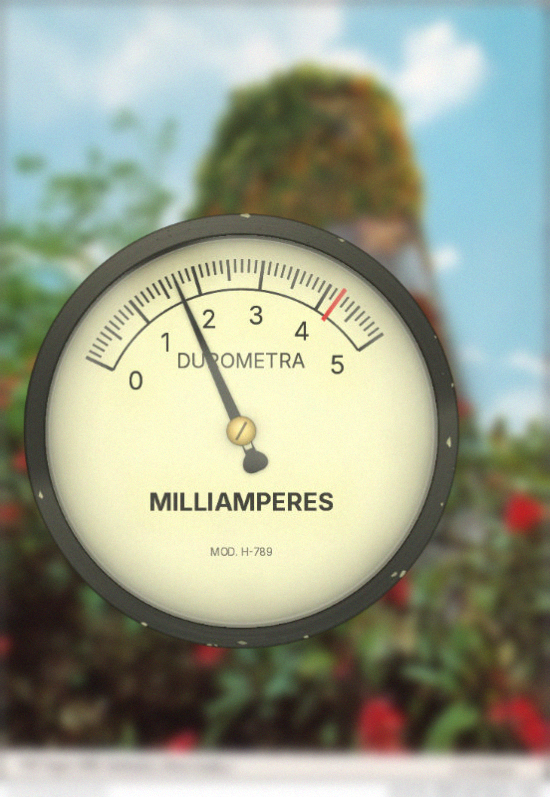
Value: mA 1.7
